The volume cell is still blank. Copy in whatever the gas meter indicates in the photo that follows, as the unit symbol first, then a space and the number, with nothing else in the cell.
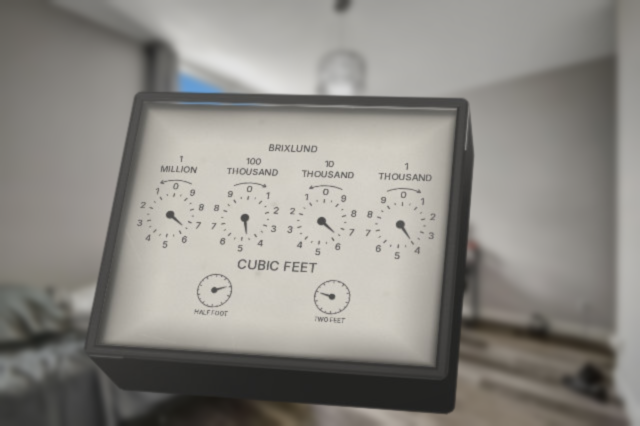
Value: ft³ 646400
